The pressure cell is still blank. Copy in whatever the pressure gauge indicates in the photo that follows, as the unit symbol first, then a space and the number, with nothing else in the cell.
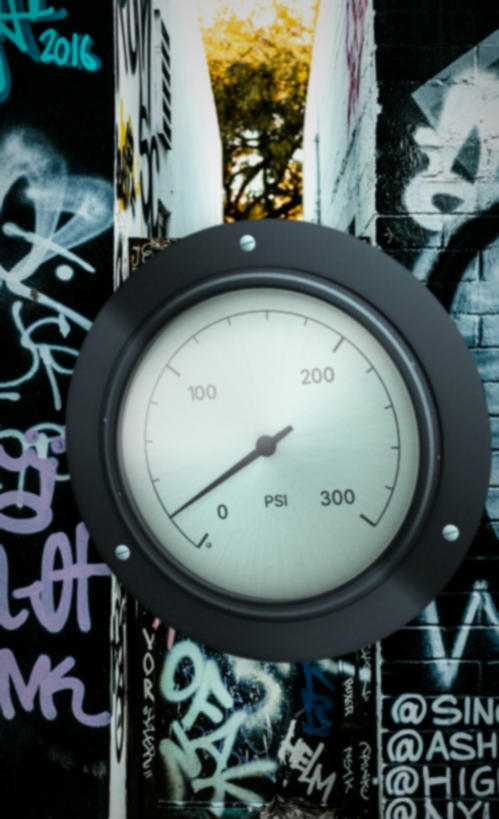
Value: psi 20
